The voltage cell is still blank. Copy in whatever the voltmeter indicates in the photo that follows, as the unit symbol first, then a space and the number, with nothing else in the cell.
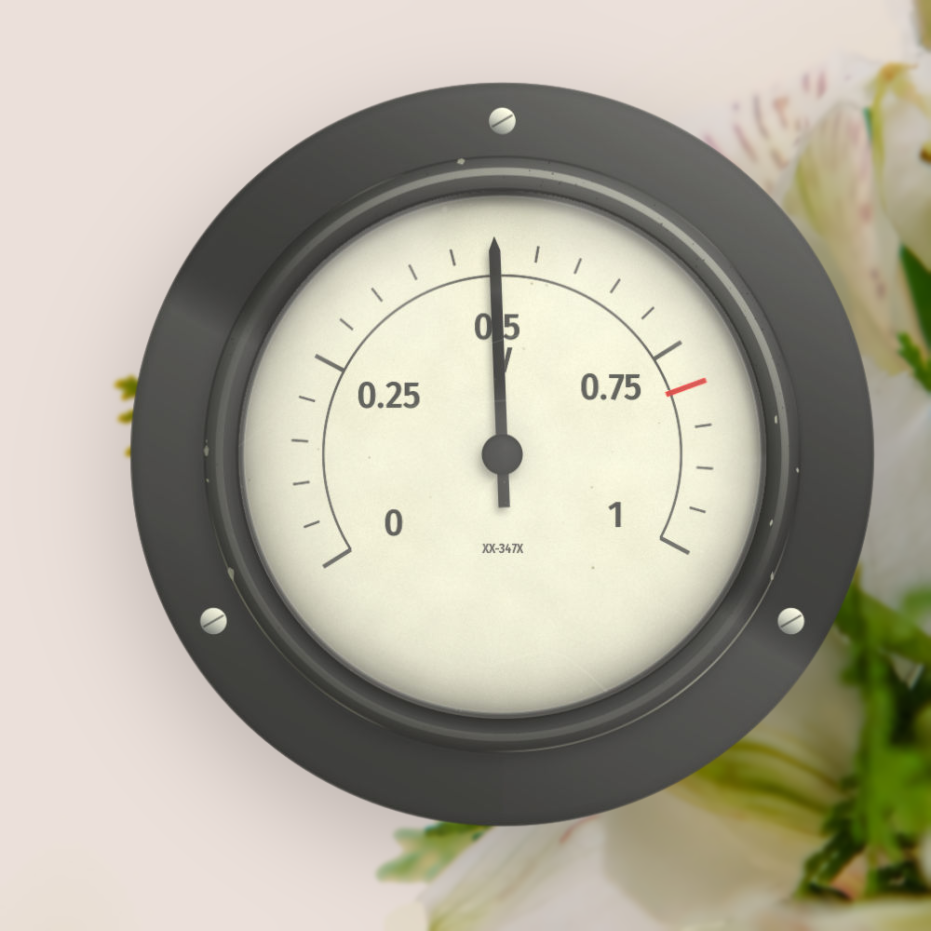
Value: V 0.5
